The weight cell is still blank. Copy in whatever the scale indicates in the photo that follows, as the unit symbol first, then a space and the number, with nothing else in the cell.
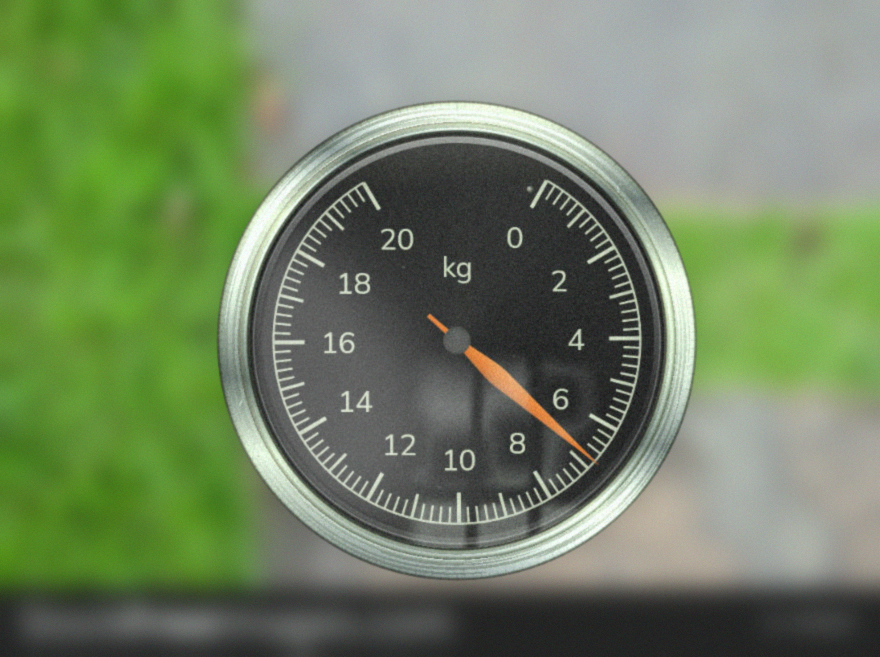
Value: kg 6.8
